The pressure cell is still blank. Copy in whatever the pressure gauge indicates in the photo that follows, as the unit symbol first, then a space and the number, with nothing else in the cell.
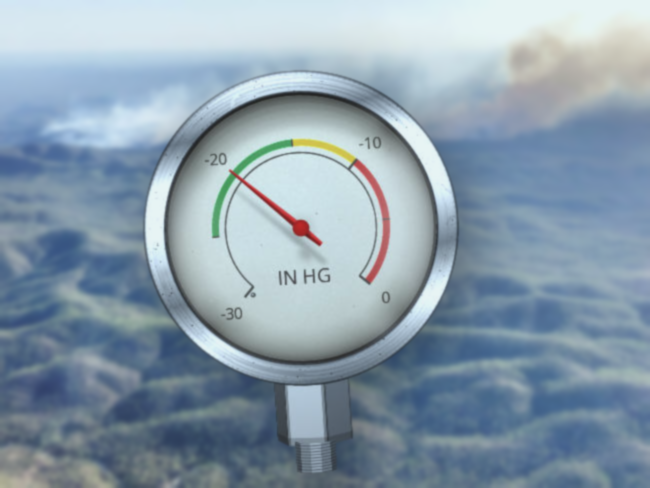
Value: inHg -20
